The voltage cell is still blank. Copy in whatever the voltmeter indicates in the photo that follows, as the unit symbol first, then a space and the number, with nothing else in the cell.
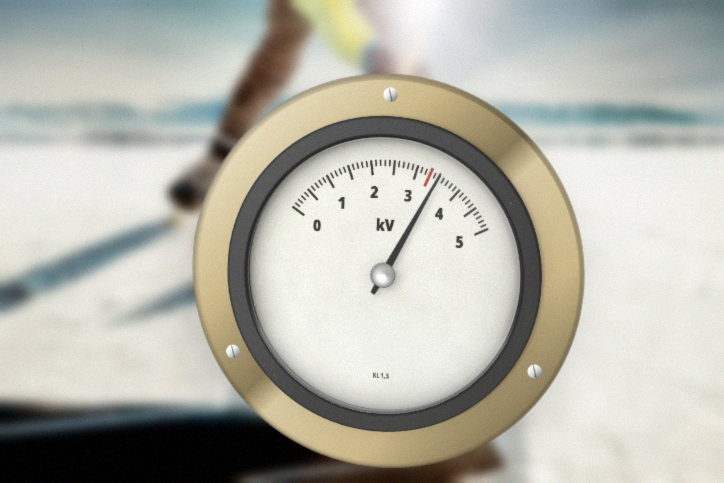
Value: kV 3.5
